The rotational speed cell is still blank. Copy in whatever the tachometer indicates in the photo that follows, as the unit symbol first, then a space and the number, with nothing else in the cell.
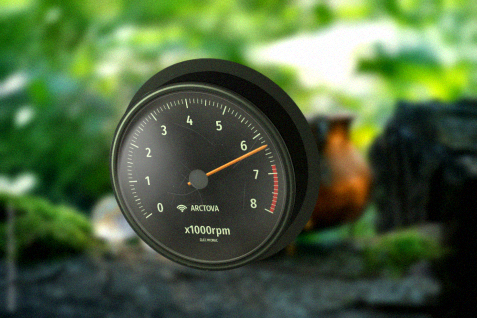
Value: rpm 6300
